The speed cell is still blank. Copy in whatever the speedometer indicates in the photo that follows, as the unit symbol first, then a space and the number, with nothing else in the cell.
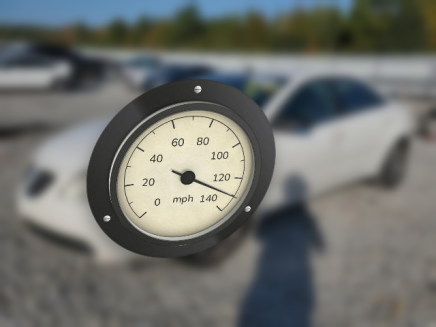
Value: mph 130
